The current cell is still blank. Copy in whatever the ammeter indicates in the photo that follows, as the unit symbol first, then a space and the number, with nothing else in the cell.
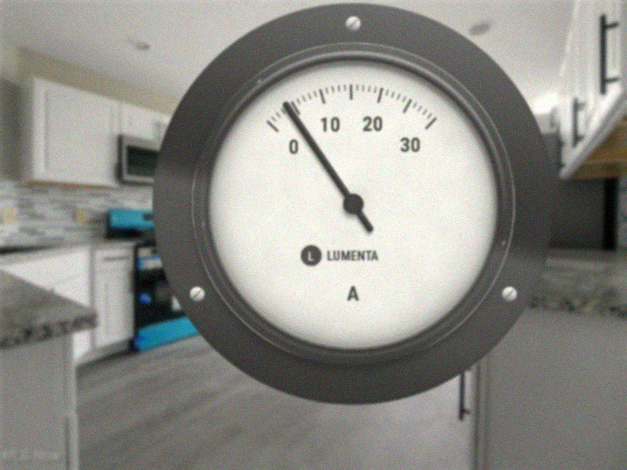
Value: A 4
